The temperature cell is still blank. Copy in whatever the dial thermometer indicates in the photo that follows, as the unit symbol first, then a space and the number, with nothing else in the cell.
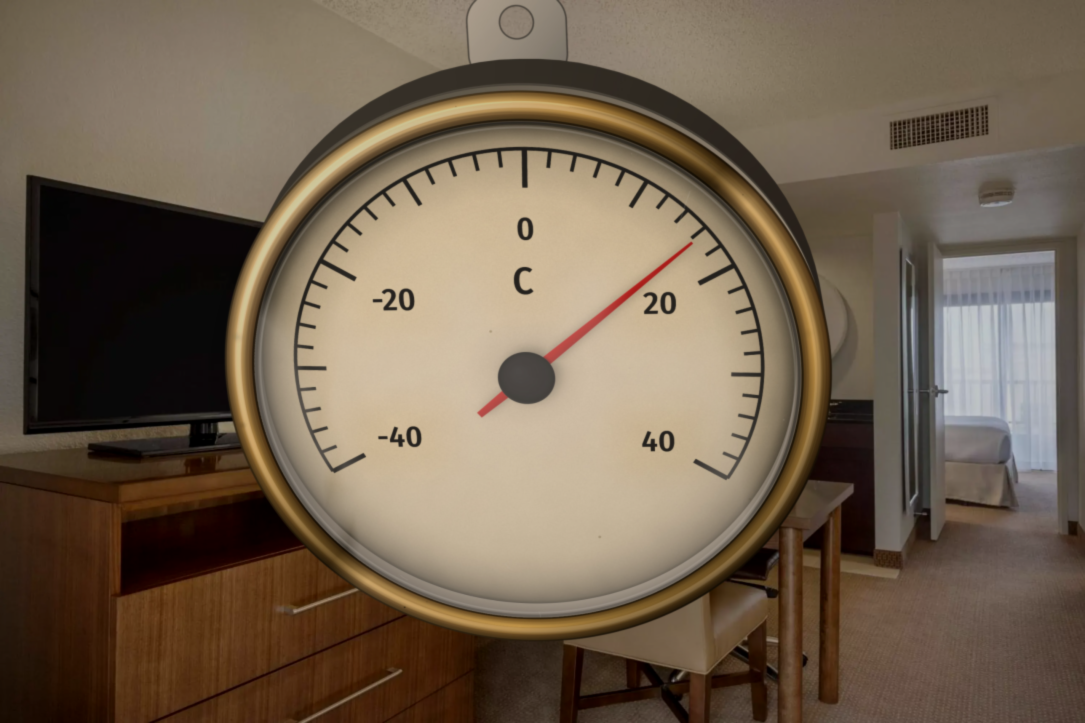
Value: °C 16
